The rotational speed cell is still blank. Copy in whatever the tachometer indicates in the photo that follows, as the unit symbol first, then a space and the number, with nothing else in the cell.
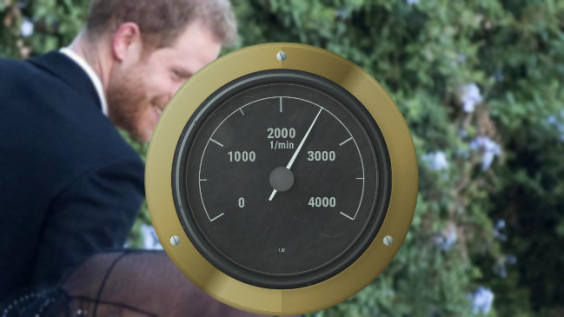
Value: rpm 2500
